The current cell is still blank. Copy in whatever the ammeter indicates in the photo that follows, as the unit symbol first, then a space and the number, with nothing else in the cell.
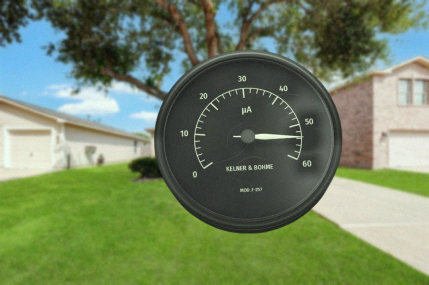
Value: µA 54
